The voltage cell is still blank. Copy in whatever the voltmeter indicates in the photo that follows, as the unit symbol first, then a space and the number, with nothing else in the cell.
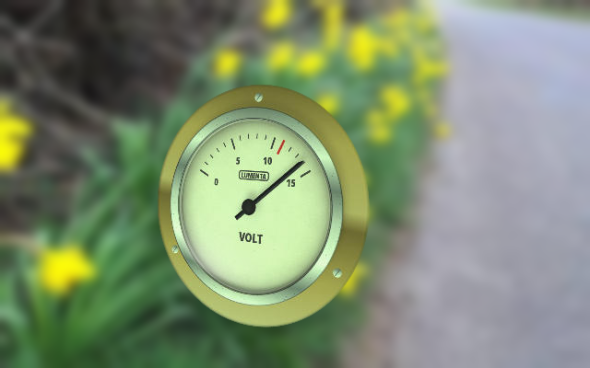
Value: V 14
